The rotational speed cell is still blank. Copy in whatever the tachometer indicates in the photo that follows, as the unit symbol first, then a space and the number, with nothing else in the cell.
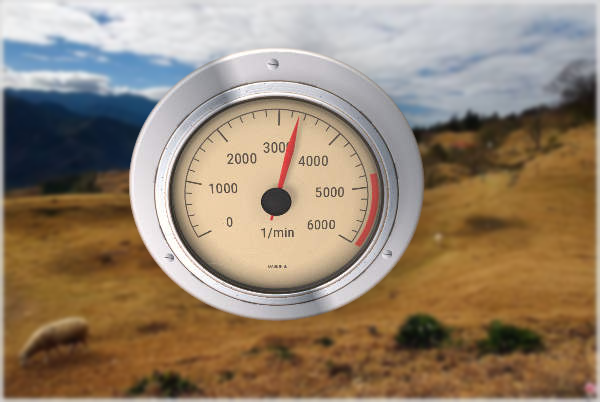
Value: rpm 3300
